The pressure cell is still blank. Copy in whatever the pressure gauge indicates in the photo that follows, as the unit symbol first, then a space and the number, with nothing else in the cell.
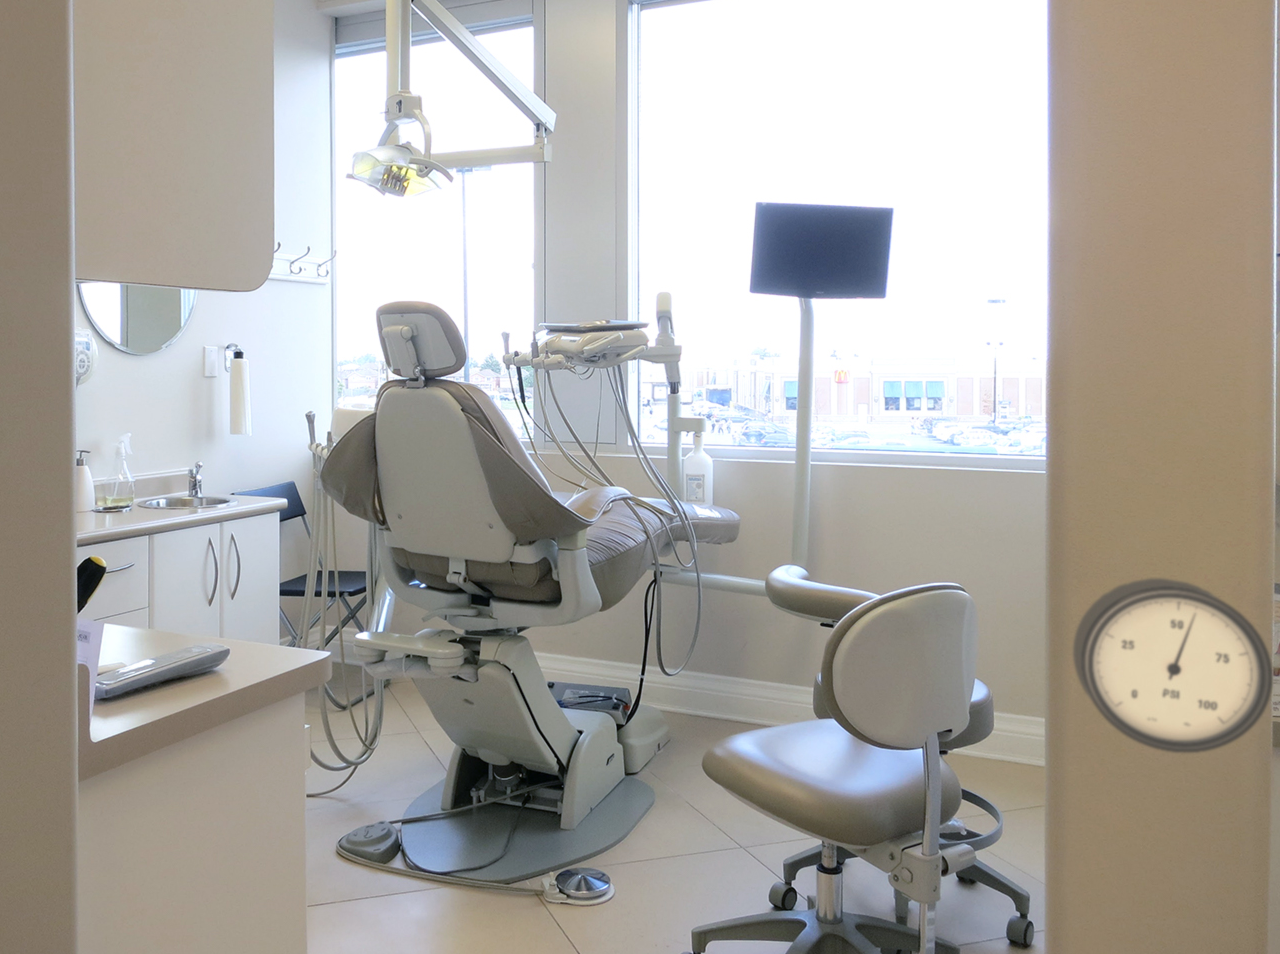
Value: psi 55
